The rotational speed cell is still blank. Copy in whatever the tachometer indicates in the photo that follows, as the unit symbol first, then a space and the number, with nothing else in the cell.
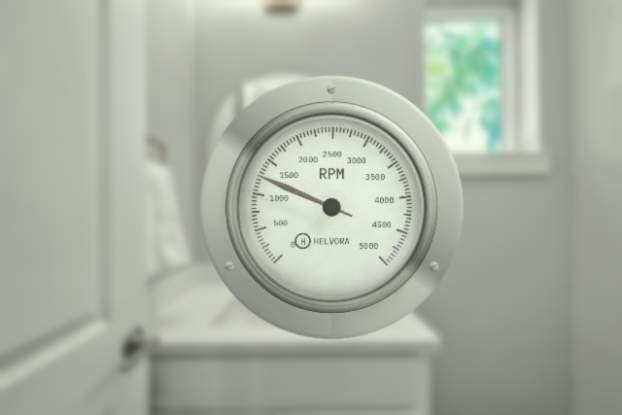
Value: rpm 1250
